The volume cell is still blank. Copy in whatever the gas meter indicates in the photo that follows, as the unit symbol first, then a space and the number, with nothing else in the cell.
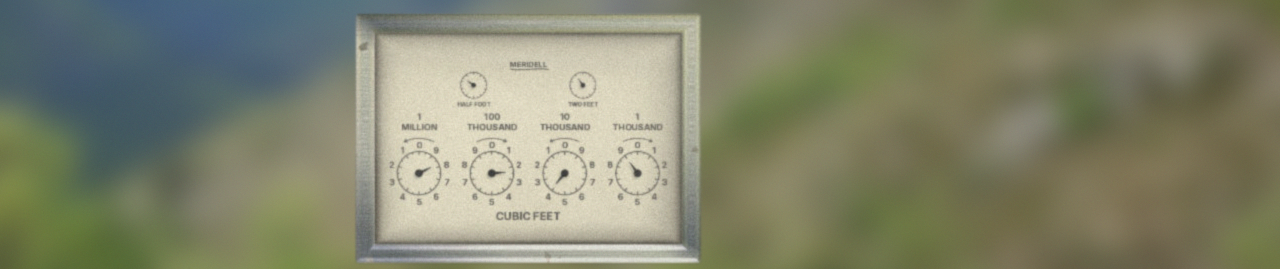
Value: ft³ 823900
